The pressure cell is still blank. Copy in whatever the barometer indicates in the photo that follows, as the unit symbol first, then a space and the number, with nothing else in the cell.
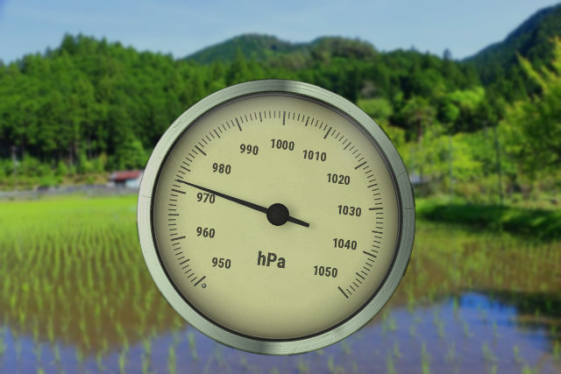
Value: hPa 972
